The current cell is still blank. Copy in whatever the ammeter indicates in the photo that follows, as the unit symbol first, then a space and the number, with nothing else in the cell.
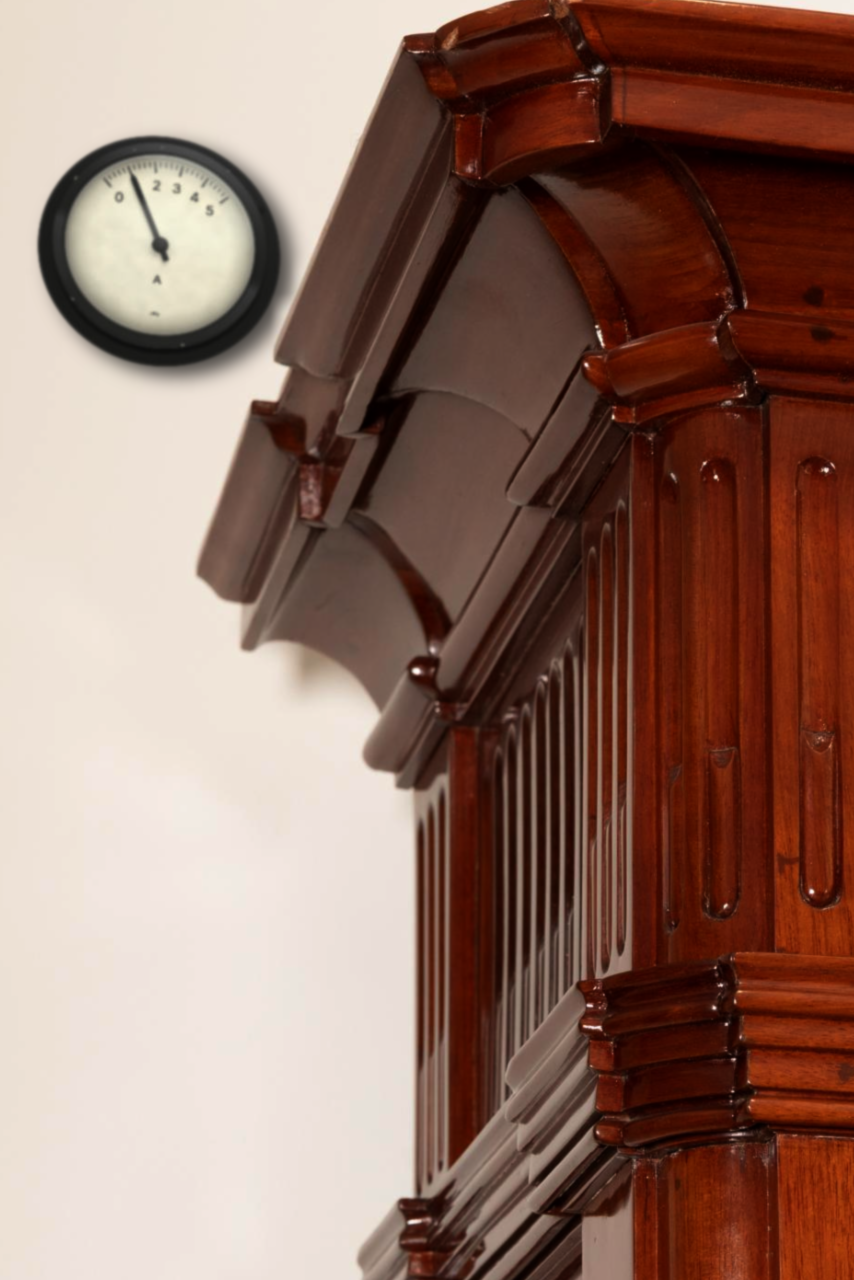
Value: A 1
